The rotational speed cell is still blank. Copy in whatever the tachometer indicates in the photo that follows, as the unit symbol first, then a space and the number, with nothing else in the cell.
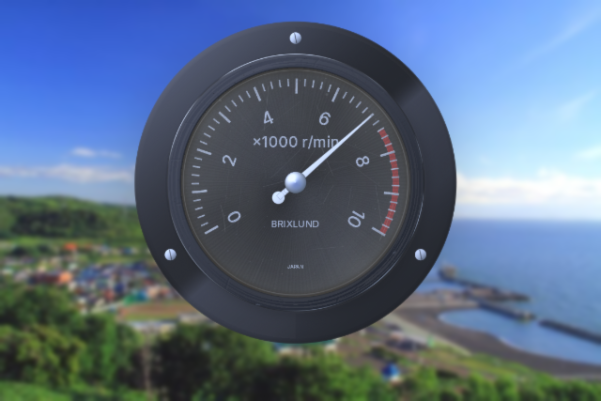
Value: rpm 7000
